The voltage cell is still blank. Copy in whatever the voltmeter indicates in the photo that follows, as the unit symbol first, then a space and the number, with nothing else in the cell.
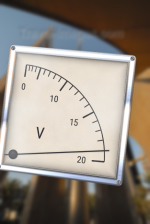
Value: V 19
